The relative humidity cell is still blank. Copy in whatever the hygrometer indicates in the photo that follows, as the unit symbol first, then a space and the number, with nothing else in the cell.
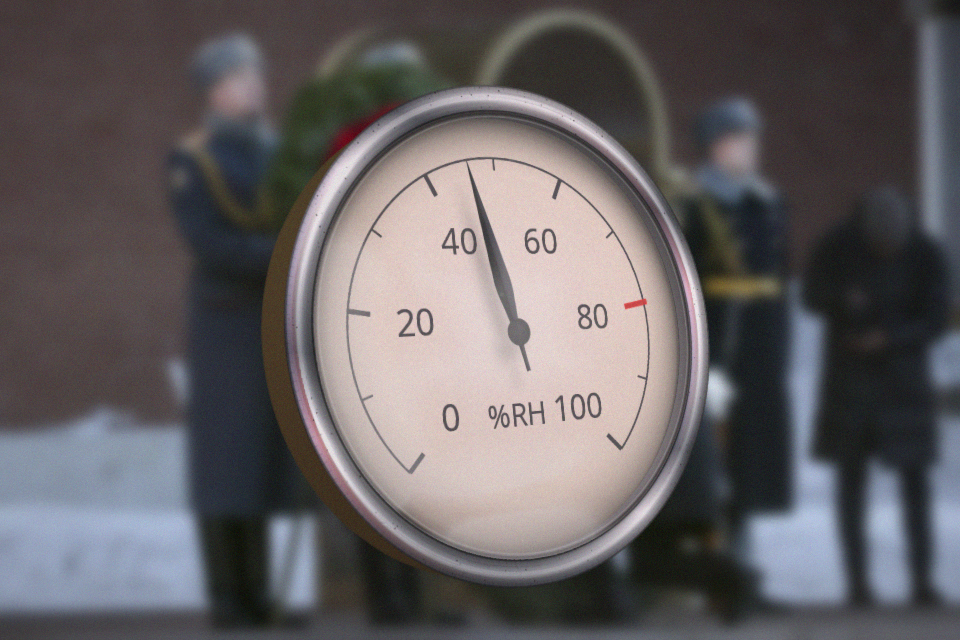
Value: % 45
